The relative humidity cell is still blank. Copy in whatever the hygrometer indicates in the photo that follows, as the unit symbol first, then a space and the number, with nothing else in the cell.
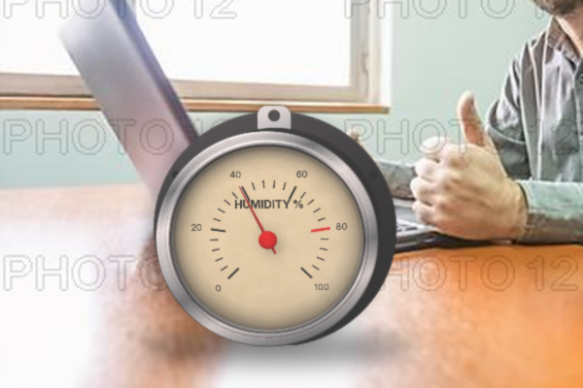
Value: % 40
